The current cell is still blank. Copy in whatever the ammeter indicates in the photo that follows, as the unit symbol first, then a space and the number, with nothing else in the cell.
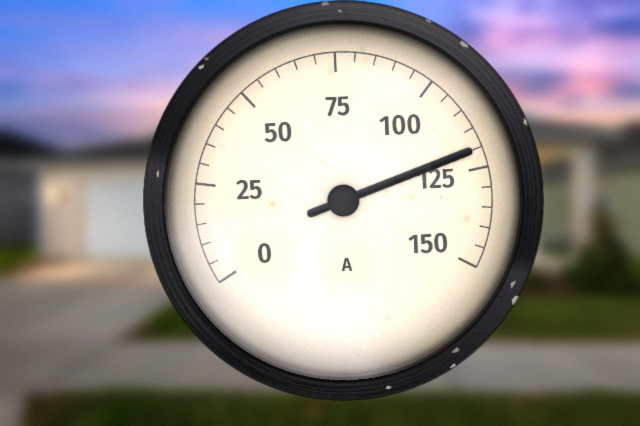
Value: A 120
